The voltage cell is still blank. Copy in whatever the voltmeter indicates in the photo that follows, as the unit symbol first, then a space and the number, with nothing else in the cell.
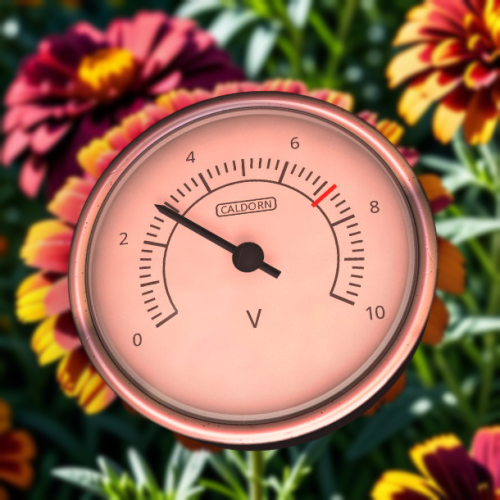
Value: V 2.8
